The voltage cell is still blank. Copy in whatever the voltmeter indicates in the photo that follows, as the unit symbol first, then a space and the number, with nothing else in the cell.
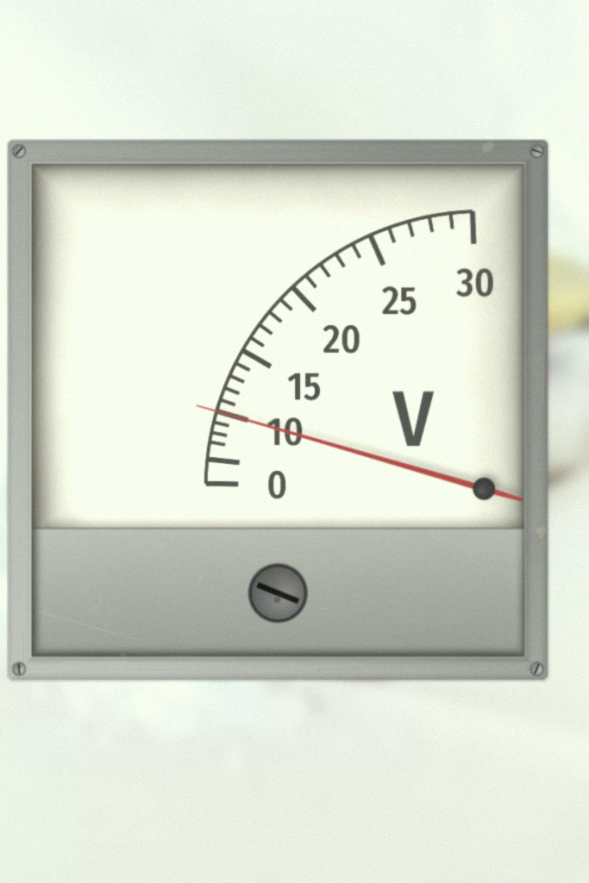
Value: V 10
